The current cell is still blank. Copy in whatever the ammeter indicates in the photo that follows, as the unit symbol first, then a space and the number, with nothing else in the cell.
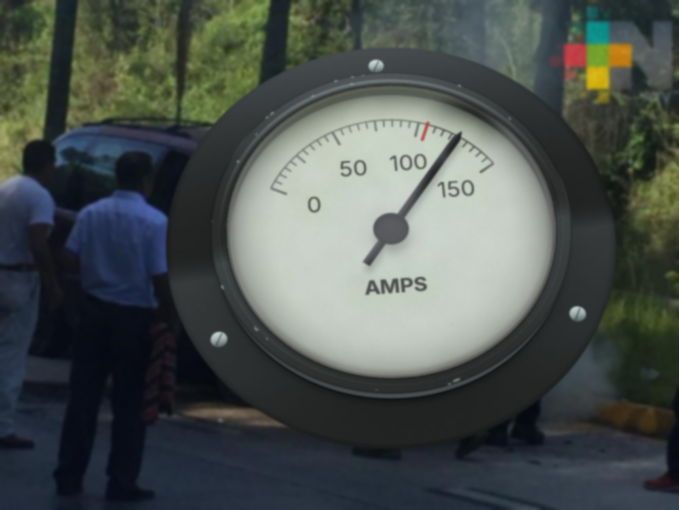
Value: A 125
